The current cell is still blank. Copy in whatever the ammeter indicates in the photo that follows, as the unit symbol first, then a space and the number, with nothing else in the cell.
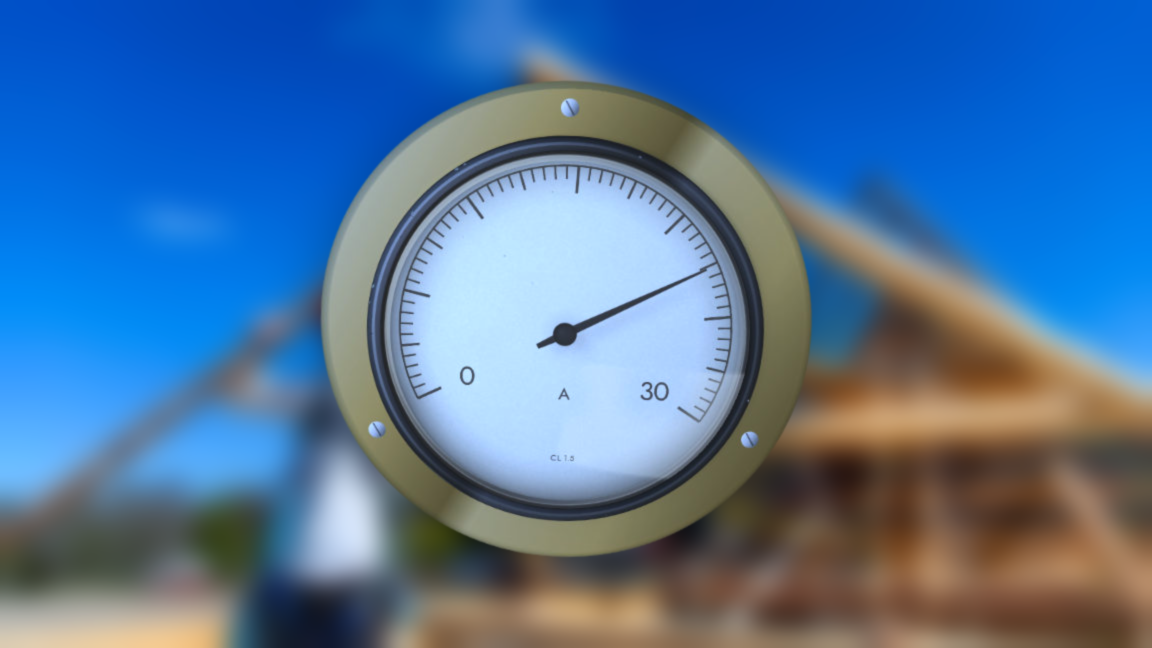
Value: A 22.5
